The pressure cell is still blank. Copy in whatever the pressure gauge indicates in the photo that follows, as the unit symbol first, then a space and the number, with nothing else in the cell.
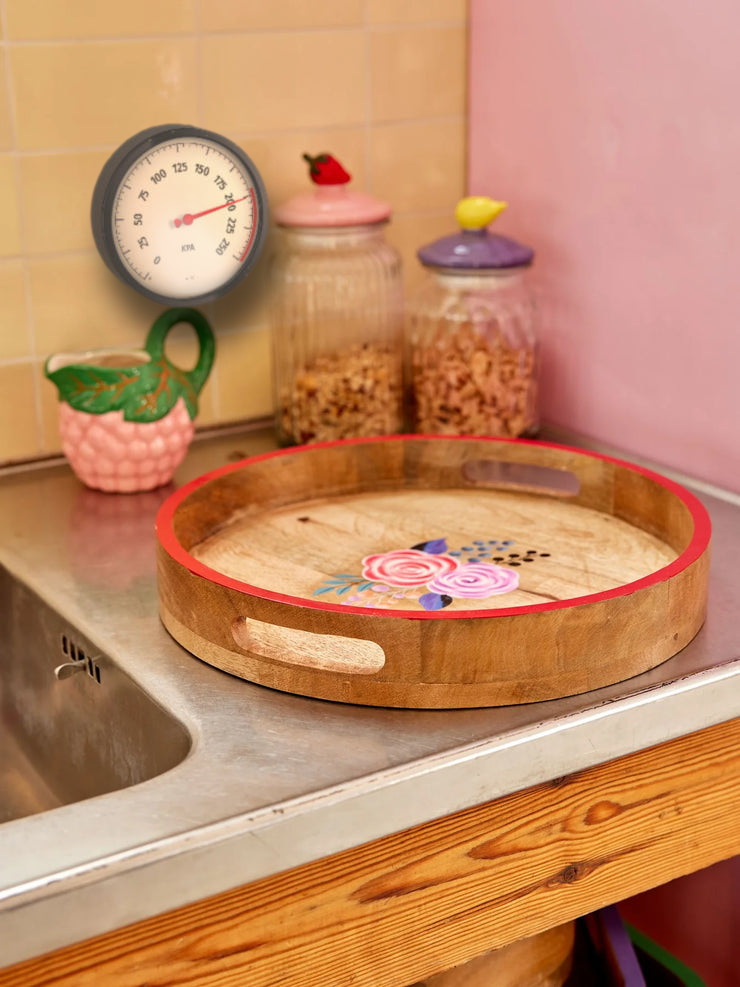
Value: kPa 200
